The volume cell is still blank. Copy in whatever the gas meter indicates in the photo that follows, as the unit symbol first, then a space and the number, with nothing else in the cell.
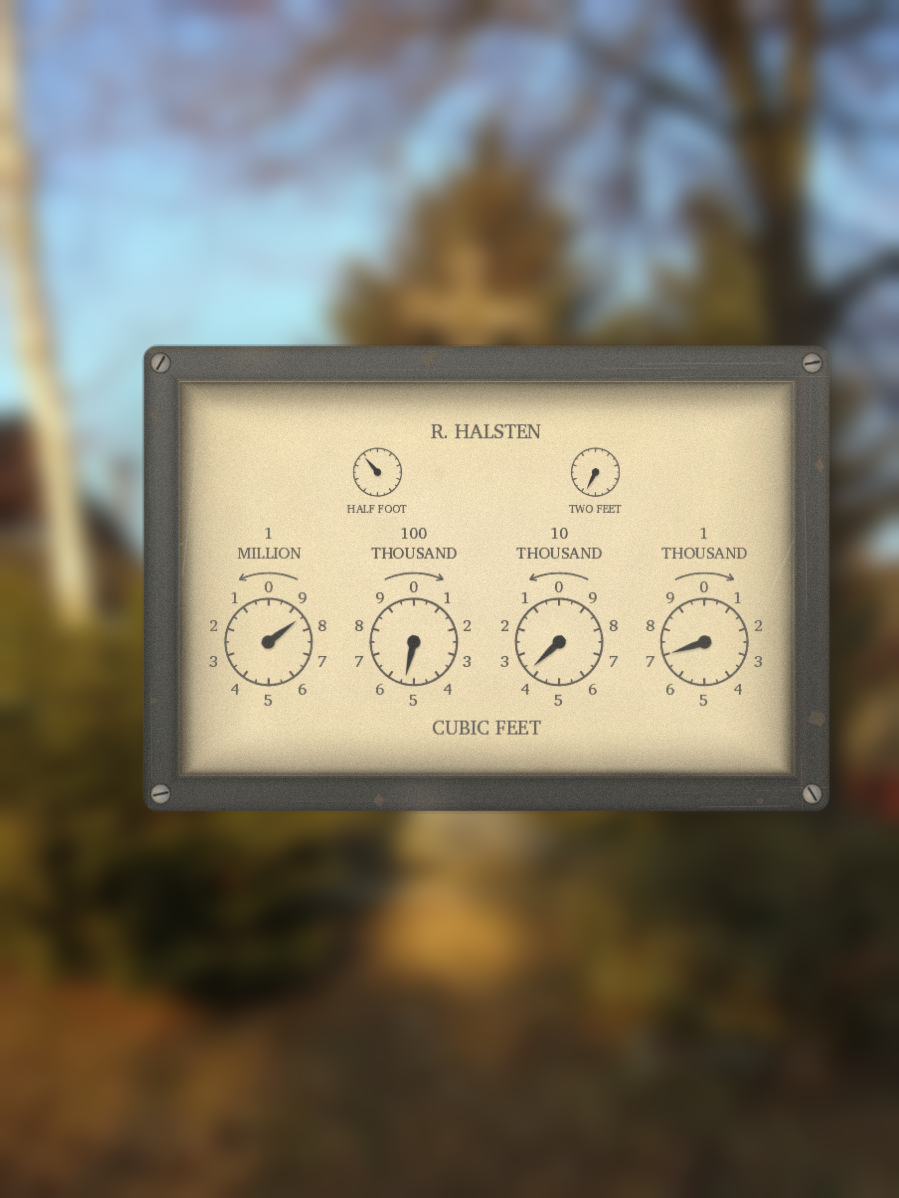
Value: ft³ 853700
